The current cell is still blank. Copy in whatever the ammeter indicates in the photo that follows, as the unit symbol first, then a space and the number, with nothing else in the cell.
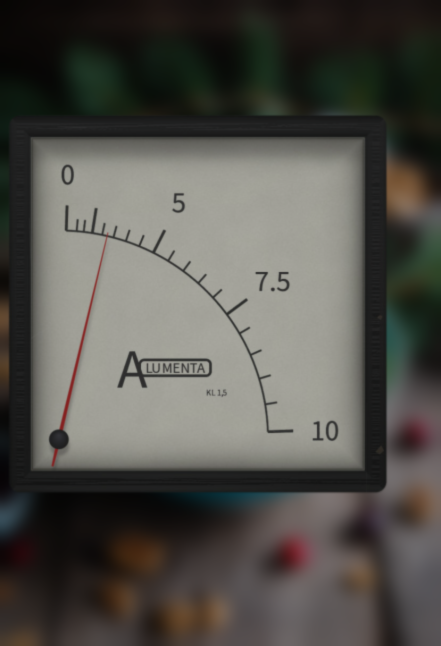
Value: A 3.25
